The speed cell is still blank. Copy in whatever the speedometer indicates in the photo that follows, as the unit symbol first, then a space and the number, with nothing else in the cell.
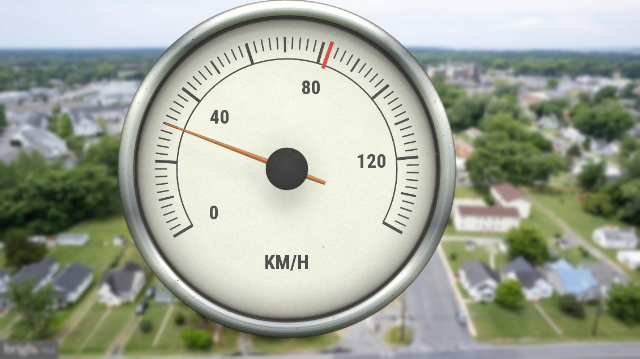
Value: km/h 30
